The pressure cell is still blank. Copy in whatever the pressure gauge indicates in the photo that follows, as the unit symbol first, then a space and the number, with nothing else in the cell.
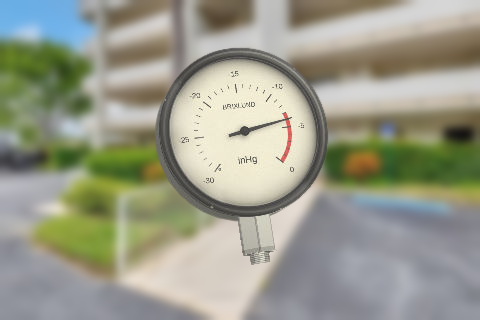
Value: inHg -6
